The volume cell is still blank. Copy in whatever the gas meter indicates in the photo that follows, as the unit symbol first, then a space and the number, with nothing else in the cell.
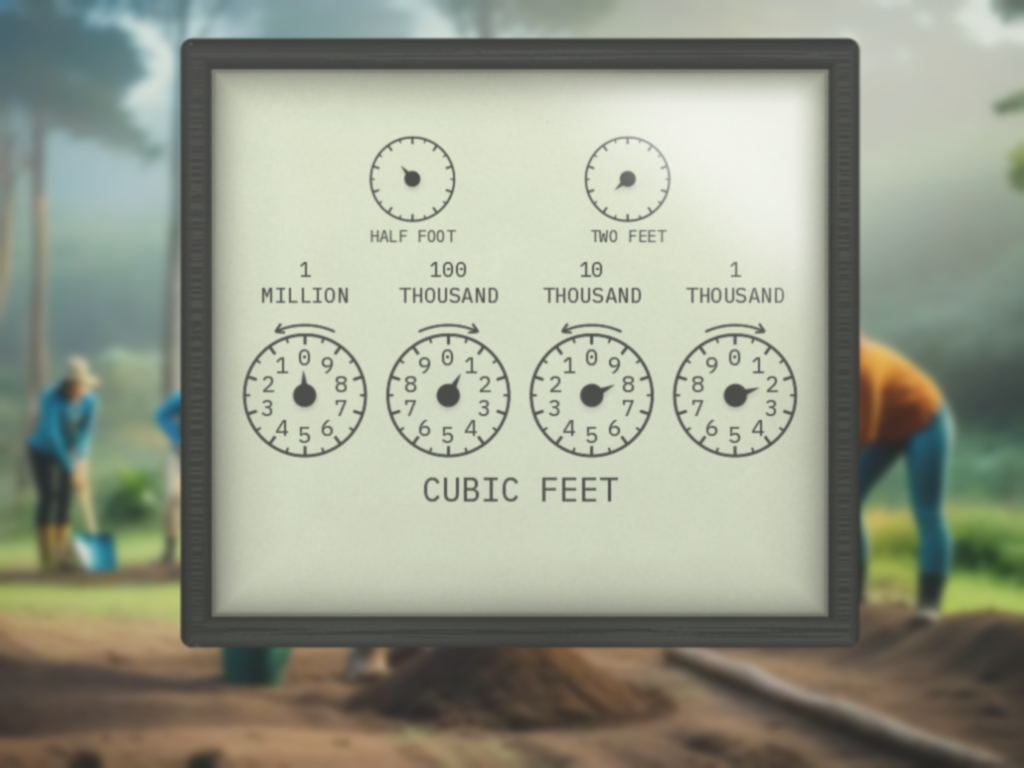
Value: ft³ 8200
